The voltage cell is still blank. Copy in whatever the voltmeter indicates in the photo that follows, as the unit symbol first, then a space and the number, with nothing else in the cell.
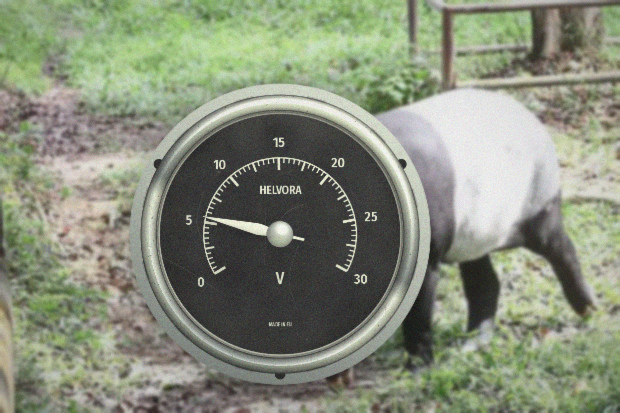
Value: V 5.5
